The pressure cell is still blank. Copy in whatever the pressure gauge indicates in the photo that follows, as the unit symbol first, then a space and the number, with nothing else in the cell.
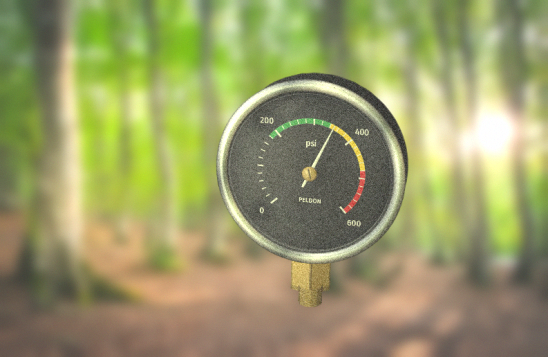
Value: psi 350
